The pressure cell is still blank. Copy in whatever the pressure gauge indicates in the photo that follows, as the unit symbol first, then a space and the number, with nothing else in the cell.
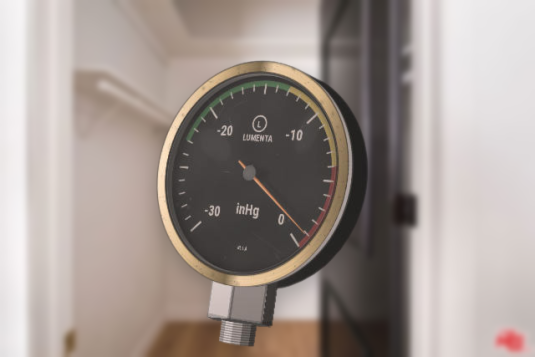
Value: inHg -1
